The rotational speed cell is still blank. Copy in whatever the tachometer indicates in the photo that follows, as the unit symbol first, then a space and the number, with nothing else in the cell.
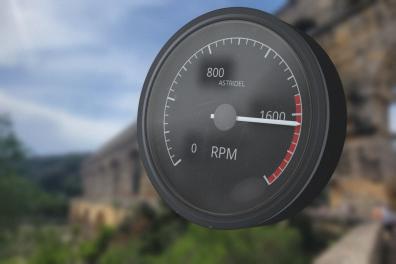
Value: rpm 1650
